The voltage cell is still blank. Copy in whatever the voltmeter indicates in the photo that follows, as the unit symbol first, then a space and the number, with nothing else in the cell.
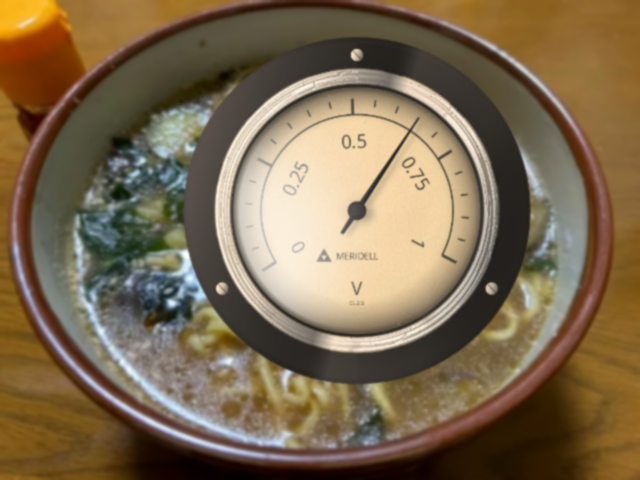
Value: V 0.65
